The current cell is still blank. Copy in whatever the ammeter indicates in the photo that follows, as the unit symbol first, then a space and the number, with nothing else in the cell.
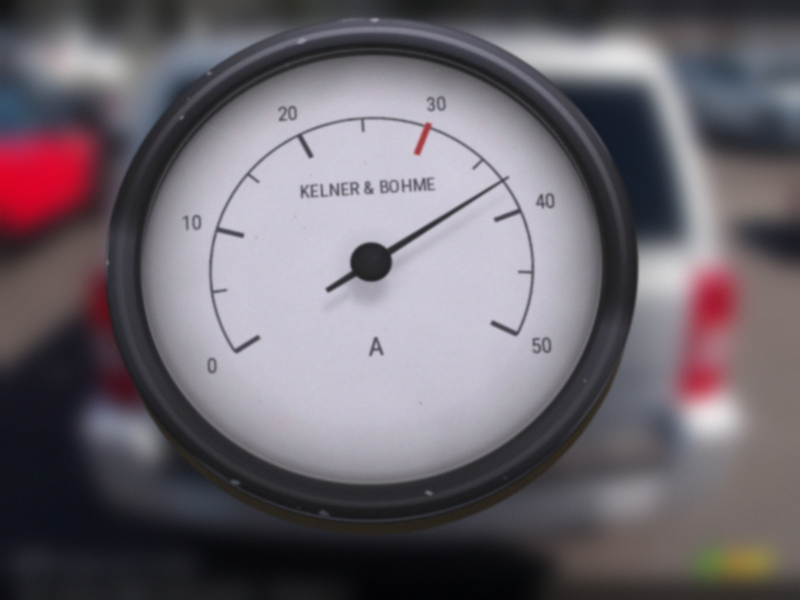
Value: A 37.5
